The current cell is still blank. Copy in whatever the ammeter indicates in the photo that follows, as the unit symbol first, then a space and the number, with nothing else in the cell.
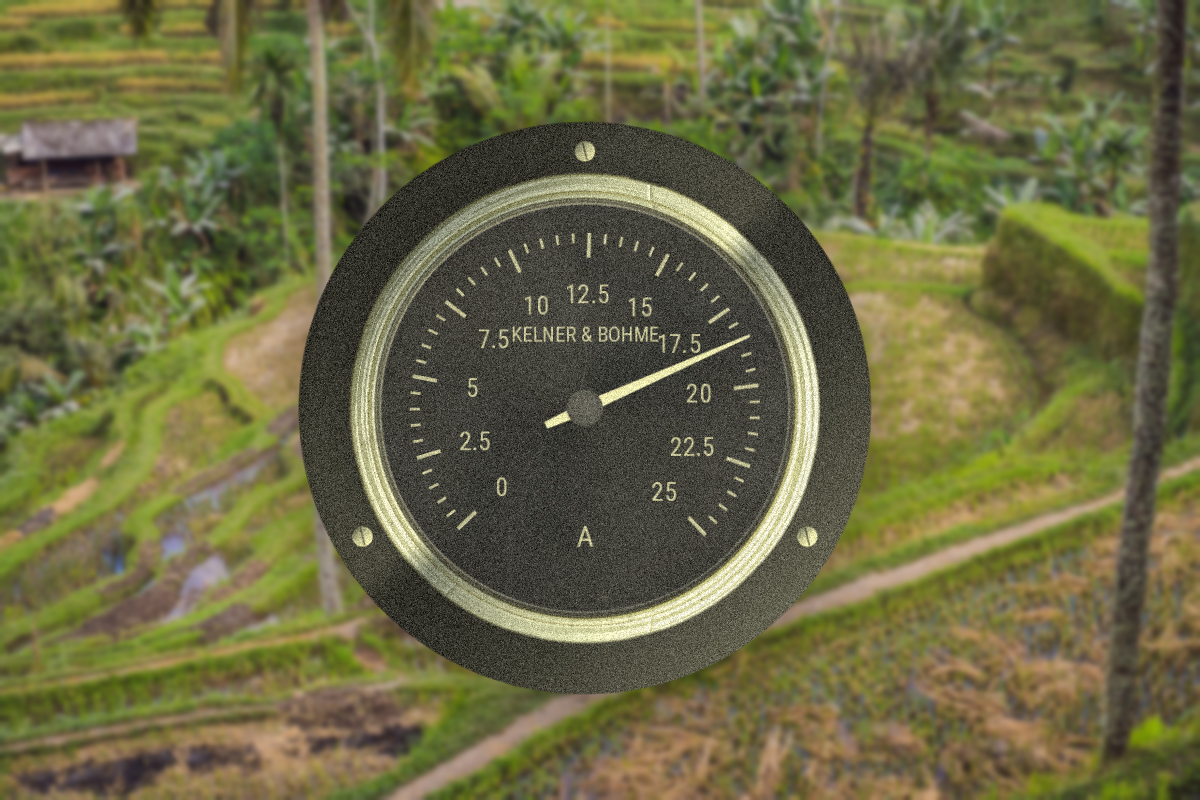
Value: A 18.5
